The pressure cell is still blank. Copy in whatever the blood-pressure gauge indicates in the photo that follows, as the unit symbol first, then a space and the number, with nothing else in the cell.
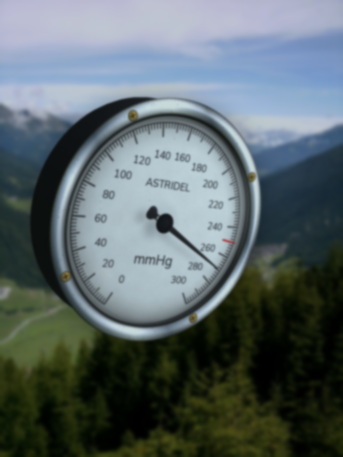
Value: mmHg 270
